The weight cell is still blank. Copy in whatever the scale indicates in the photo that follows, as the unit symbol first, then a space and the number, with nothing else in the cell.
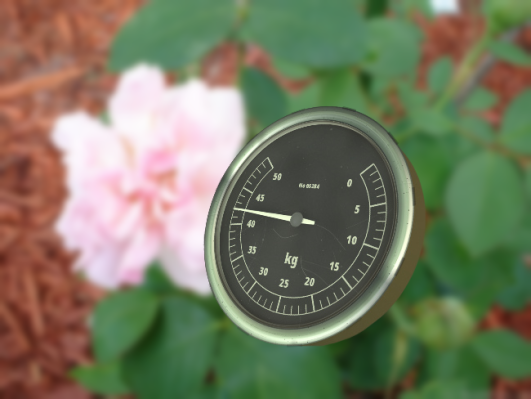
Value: kg 42
